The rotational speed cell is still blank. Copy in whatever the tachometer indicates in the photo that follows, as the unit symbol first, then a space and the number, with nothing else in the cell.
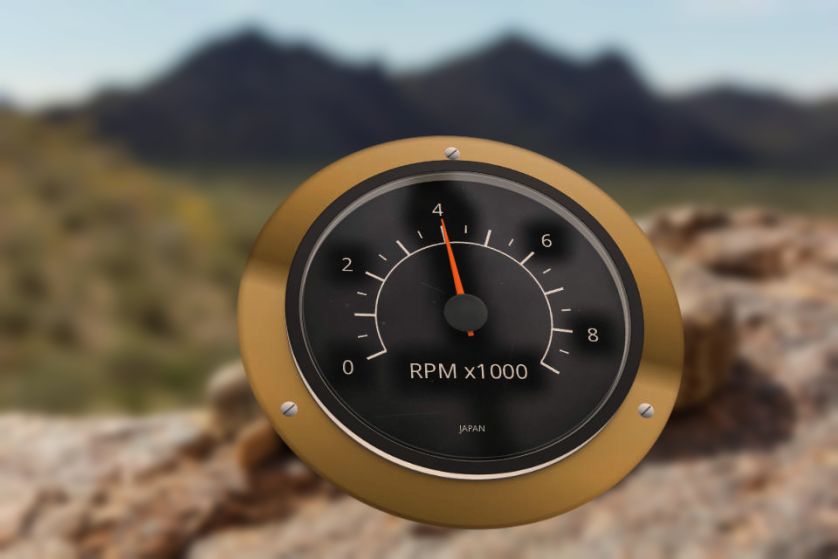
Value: rpm 4000
